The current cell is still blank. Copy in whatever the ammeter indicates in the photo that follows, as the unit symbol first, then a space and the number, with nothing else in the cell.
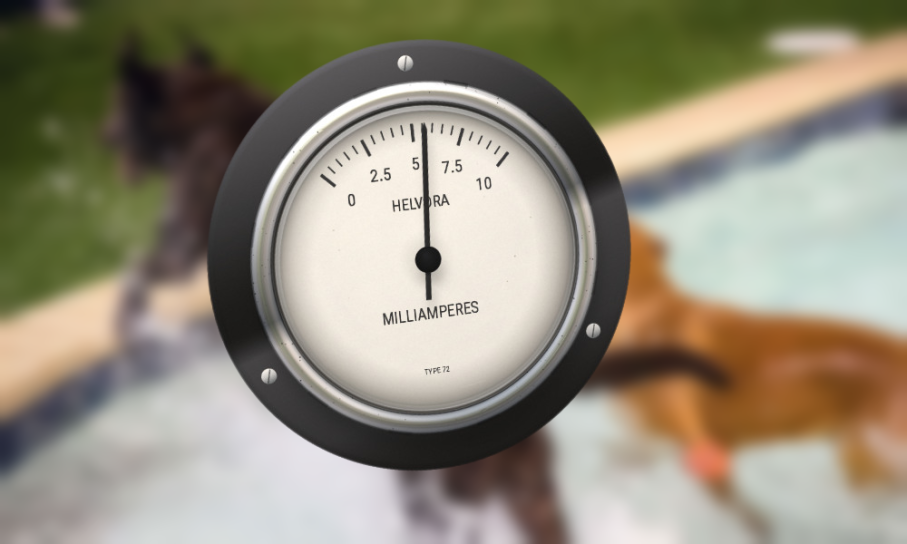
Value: mA 5.5
